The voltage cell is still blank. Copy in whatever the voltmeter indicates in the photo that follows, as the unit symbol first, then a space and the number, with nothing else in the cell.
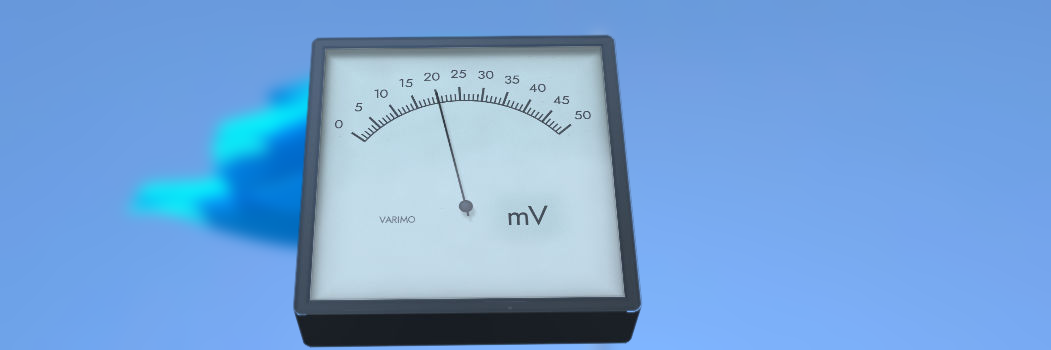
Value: mV 20
